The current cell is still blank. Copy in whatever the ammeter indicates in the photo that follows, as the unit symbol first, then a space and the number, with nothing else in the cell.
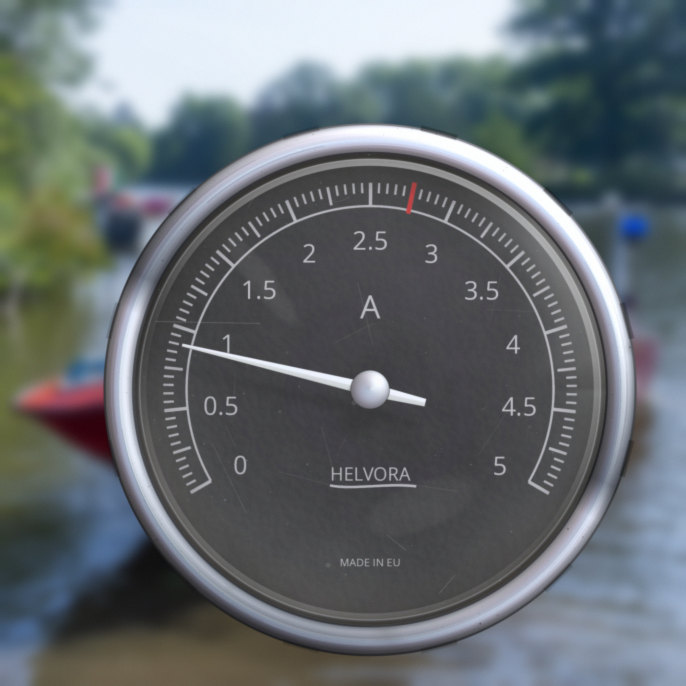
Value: A 0.9
